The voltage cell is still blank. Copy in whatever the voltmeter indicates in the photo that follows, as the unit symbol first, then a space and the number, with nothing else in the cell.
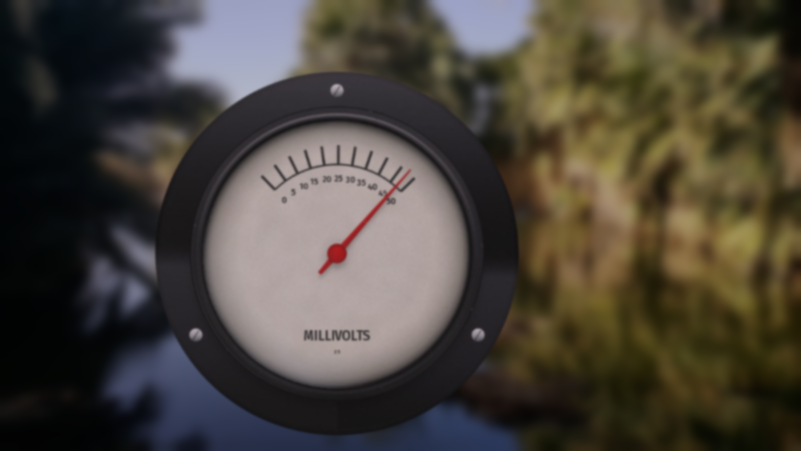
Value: mV 47.5
